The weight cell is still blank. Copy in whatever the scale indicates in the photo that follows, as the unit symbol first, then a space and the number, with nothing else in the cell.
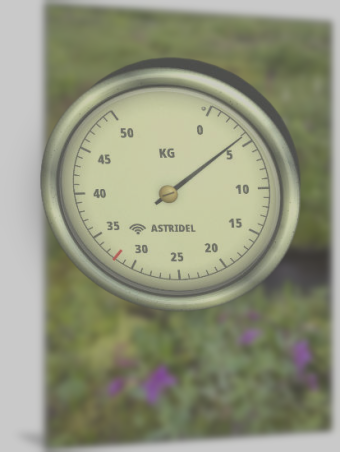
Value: kg 4
